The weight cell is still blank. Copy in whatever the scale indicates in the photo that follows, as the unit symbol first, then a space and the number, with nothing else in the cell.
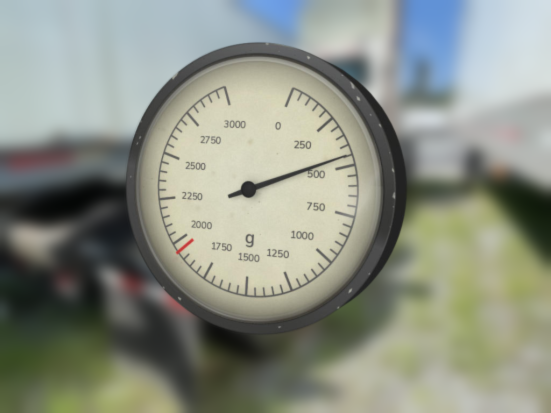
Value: g 450
